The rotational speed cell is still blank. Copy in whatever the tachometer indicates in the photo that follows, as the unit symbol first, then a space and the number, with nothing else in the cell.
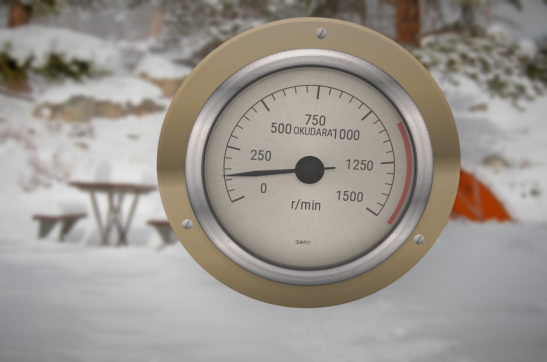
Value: rpm 125
